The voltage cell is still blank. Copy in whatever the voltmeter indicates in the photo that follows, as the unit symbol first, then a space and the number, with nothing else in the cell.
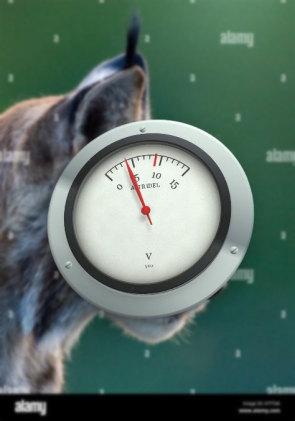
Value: V 4
